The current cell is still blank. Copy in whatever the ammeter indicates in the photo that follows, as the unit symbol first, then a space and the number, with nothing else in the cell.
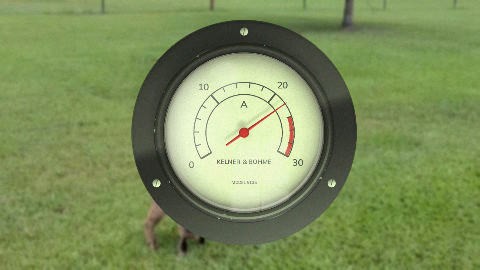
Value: A 22
